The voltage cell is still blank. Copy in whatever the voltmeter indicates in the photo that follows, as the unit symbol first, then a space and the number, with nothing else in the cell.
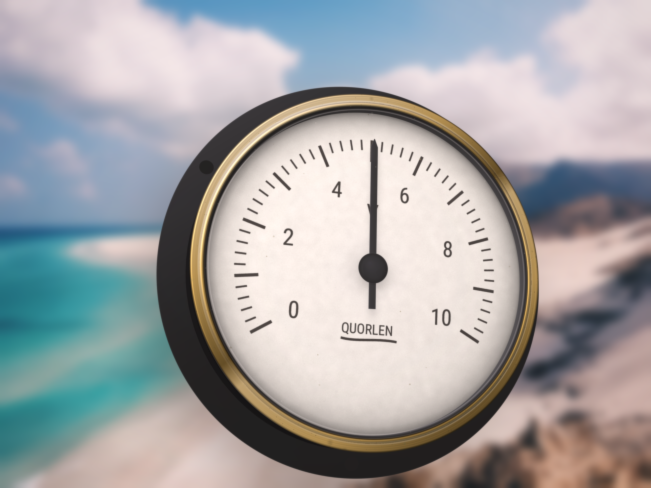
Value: V 5
